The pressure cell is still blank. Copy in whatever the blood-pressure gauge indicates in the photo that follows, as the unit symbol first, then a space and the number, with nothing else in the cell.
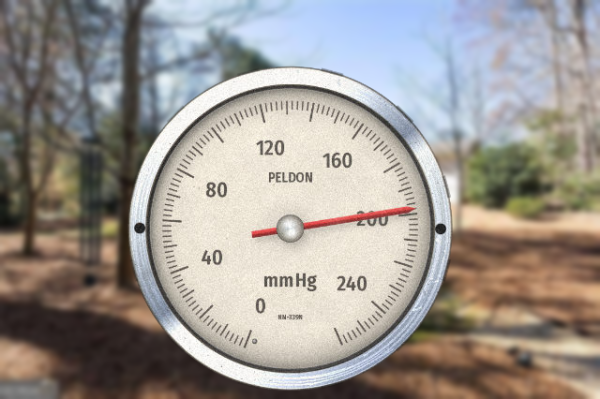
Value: mmHg 198
